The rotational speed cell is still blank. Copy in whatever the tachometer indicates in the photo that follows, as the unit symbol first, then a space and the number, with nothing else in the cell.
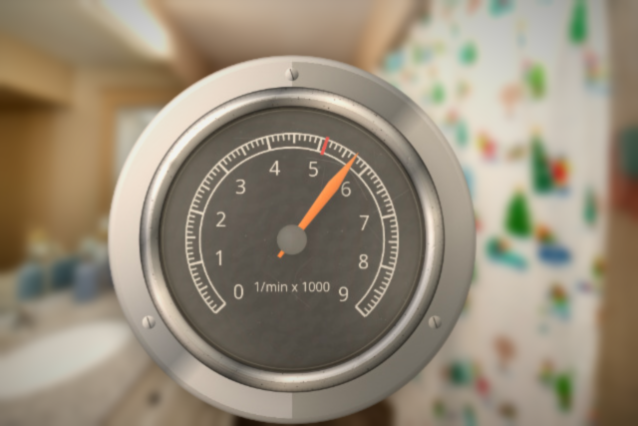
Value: rpm 5700
